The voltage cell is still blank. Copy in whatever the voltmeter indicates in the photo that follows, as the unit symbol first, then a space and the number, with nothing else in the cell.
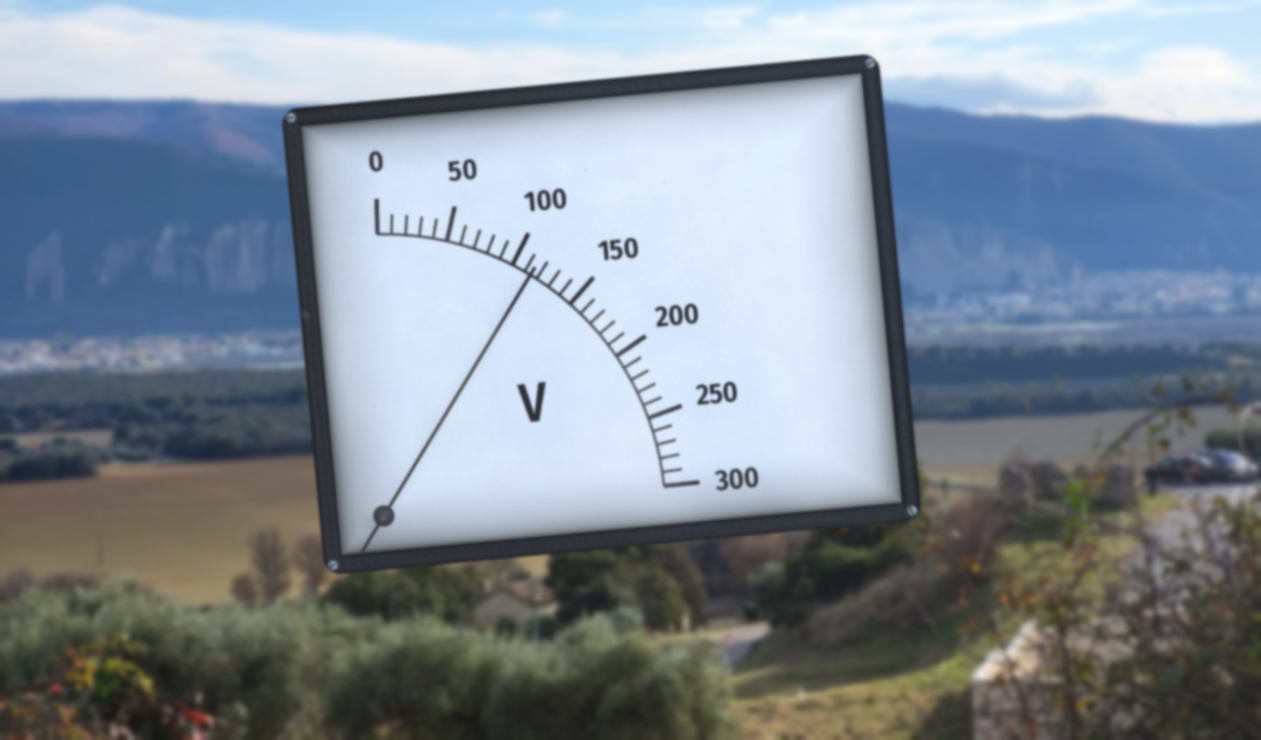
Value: V 115
